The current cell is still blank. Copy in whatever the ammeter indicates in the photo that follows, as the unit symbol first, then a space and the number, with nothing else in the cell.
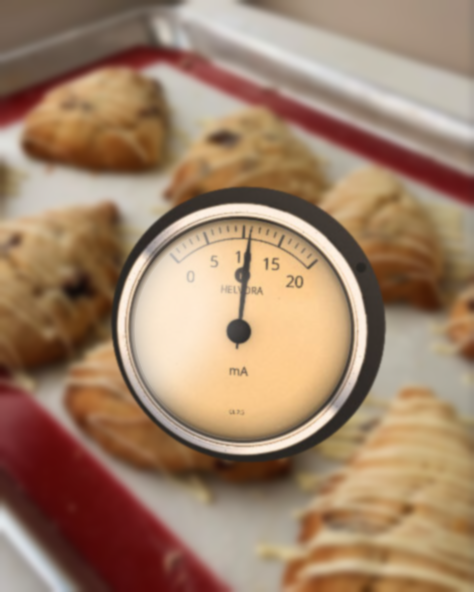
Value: mA 11
